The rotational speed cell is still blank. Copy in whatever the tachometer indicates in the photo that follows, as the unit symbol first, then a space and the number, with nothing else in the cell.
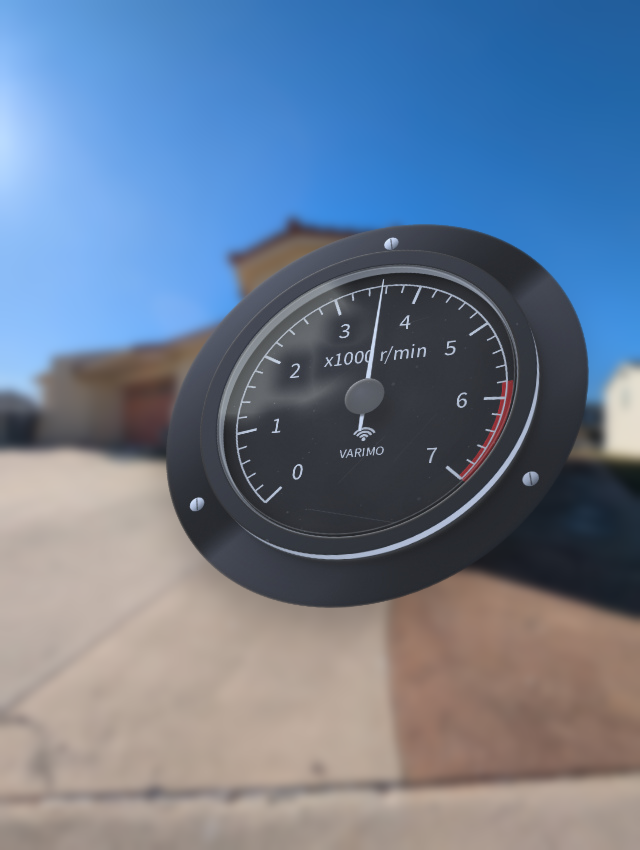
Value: rpm 3600
